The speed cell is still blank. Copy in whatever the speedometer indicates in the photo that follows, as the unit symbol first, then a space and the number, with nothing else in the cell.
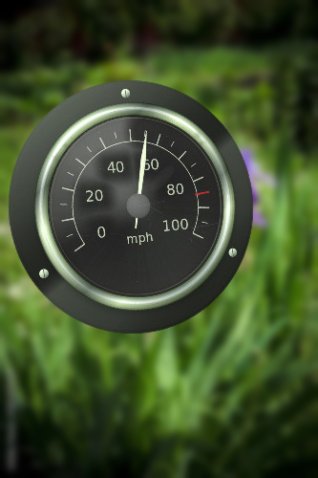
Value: mph 55
